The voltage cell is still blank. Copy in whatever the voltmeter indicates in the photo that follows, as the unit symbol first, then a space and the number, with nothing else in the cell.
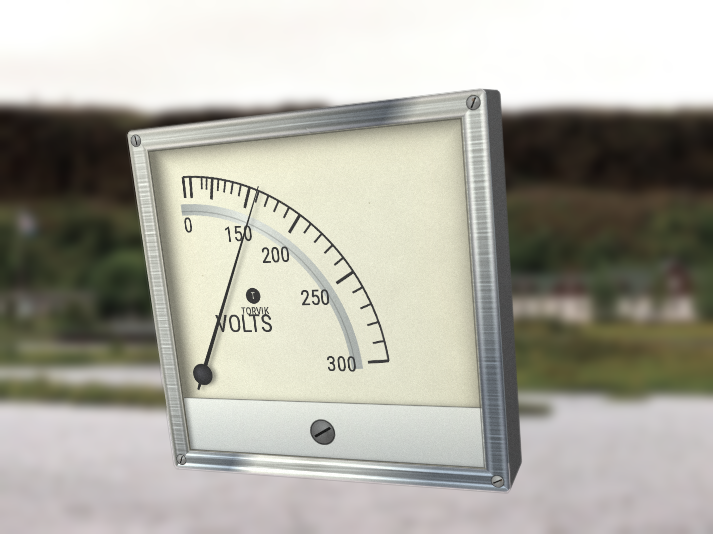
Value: V 160
